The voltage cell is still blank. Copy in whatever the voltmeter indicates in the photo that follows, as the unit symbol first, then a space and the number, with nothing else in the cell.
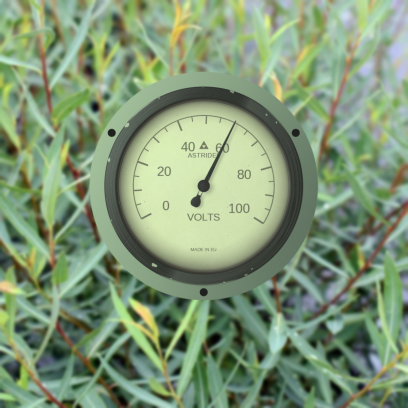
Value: V 60
